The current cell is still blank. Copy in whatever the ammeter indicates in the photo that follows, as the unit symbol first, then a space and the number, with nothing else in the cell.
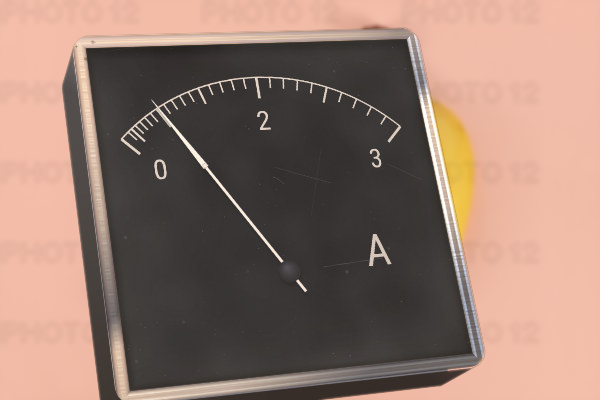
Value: A 1
